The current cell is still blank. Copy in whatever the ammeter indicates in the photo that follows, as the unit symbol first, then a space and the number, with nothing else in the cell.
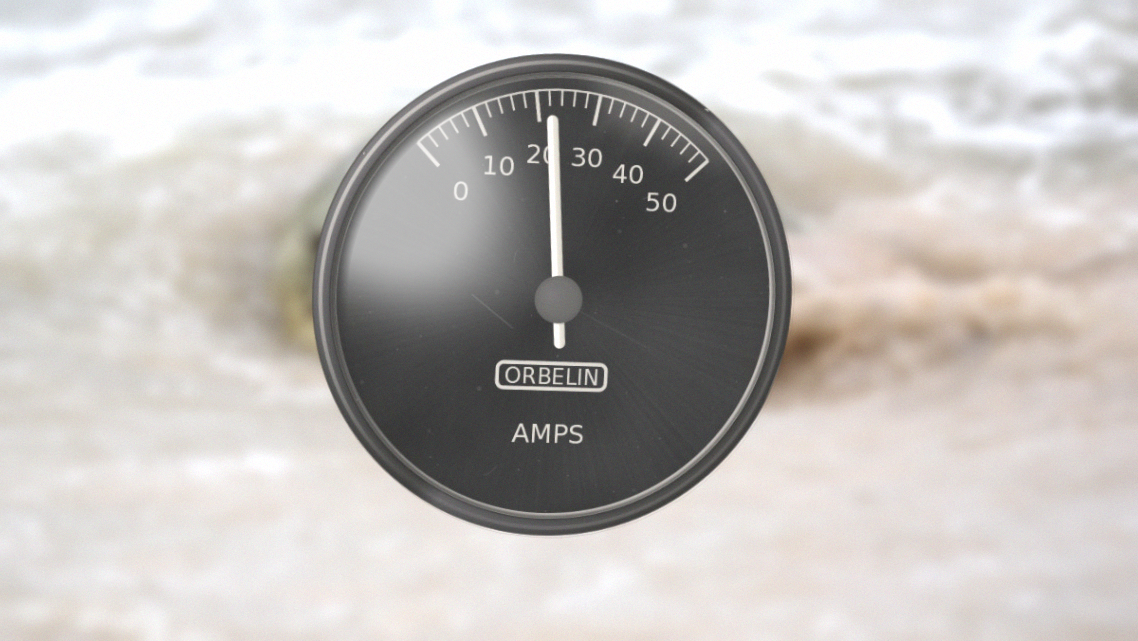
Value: A 22
